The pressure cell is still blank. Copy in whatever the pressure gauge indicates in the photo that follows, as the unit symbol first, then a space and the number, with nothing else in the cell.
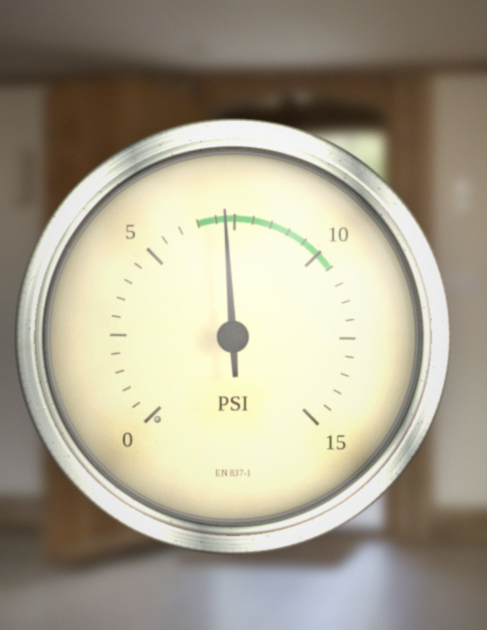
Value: psi 7.25
